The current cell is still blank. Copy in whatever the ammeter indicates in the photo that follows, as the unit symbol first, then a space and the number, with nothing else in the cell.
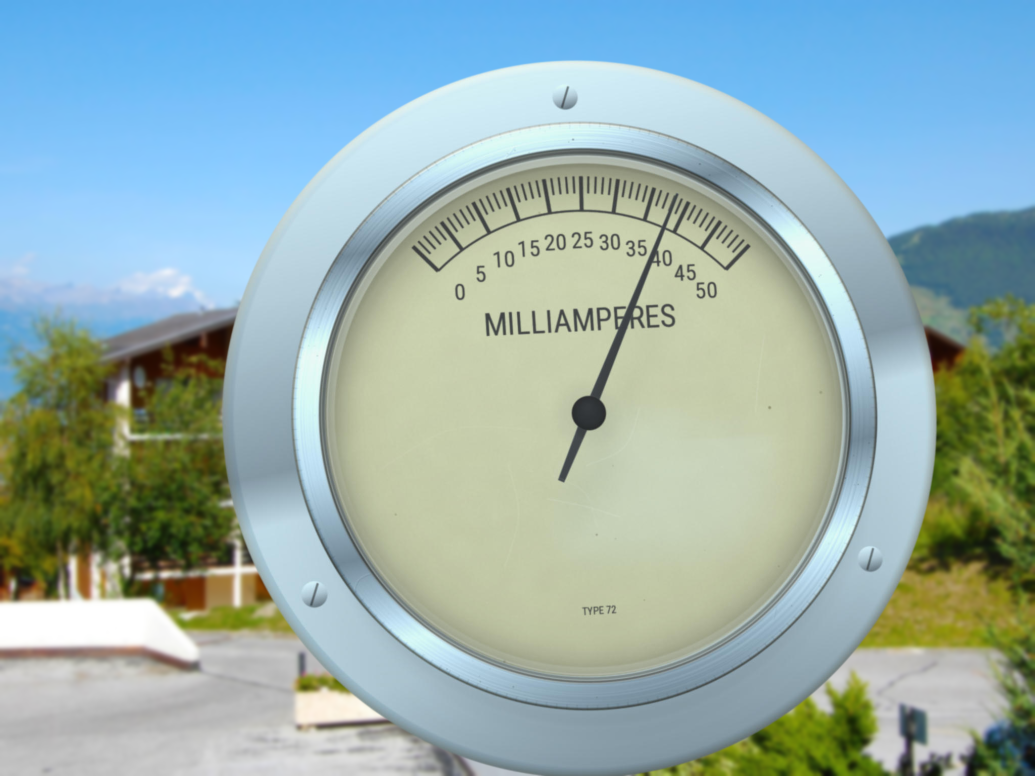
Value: mA 38
